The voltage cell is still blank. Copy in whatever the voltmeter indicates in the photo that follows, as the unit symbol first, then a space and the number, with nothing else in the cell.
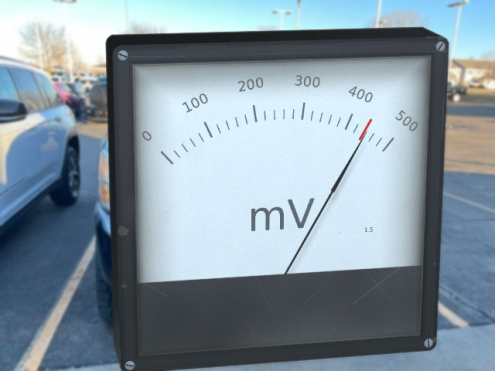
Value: mV 440
